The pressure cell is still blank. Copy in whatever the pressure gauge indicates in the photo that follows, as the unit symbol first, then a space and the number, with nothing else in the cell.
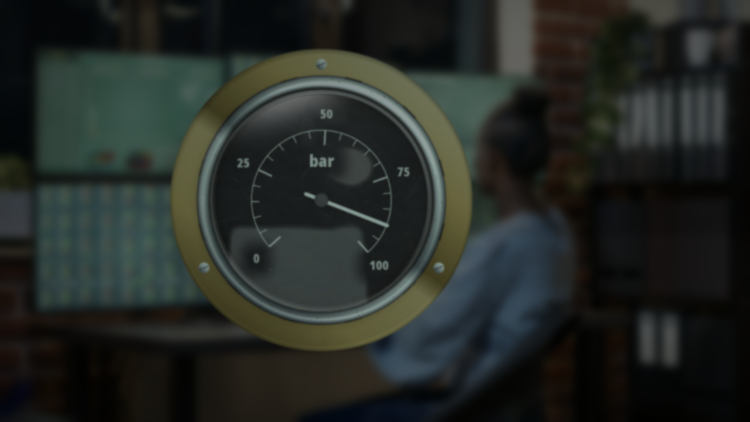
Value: bar 90
